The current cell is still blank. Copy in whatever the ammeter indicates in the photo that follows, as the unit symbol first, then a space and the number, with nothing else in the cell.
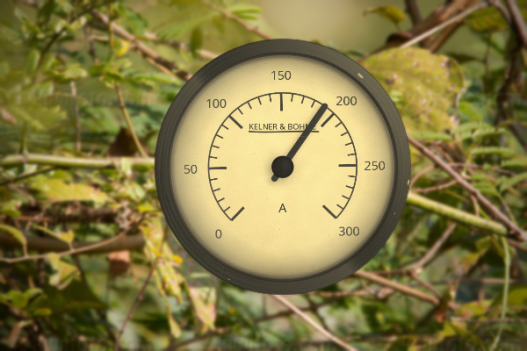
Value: A 190
